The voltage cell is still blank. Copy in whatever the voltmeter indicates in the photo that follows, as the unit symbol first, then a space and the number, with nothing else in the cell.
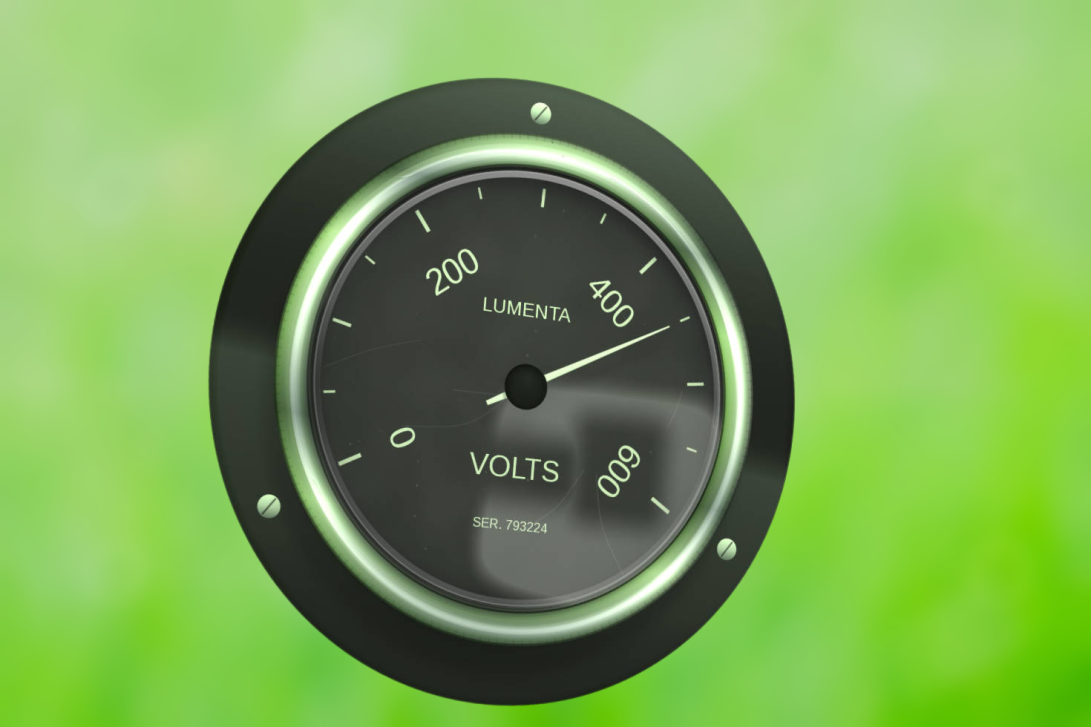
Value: V 450
